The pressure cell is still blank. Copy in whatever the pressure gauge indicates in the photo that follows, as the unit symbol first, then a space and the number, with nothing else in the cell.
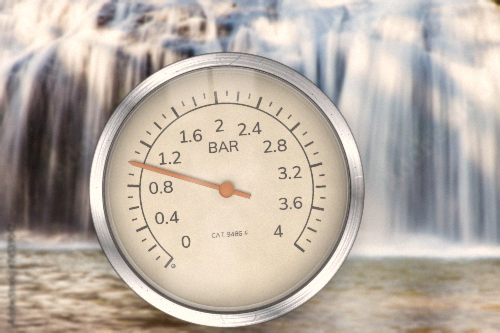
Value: bar 1
